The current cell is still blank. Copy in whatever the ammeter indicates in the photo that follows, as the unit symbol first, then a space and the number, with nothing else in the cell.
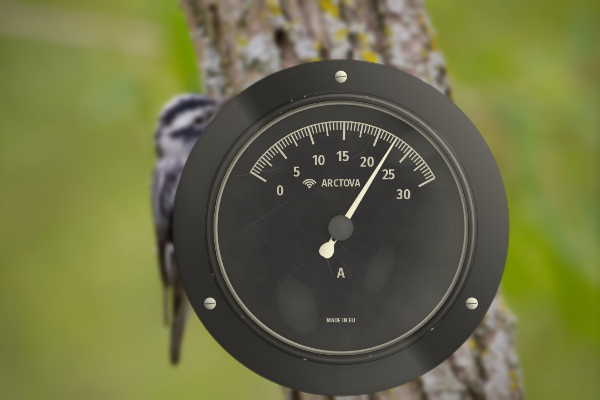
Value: A 22.5
